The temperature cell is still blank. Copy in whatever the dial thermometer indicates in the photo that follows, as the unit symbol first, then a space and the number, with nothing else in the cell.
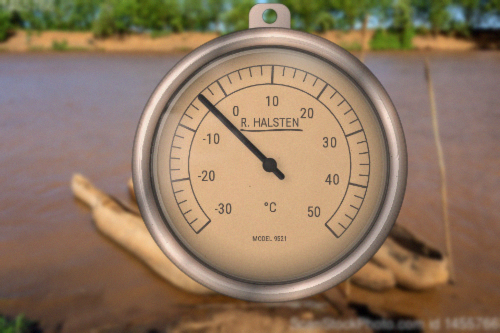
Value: °C -4
